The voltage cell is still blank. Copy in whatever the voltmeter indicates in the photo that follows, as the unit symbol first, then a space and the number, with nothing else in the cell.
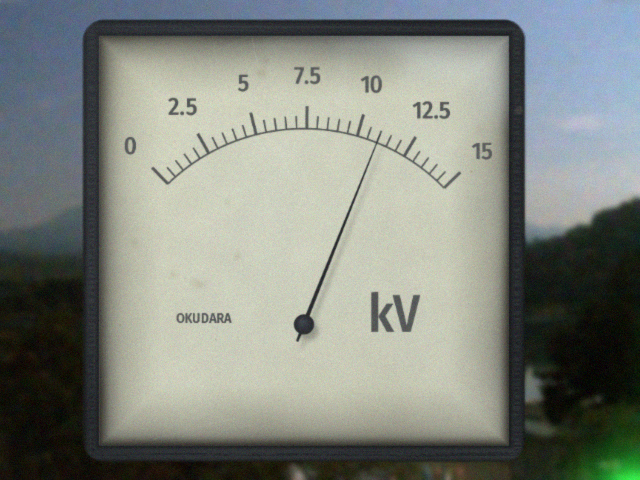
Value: kV 11
